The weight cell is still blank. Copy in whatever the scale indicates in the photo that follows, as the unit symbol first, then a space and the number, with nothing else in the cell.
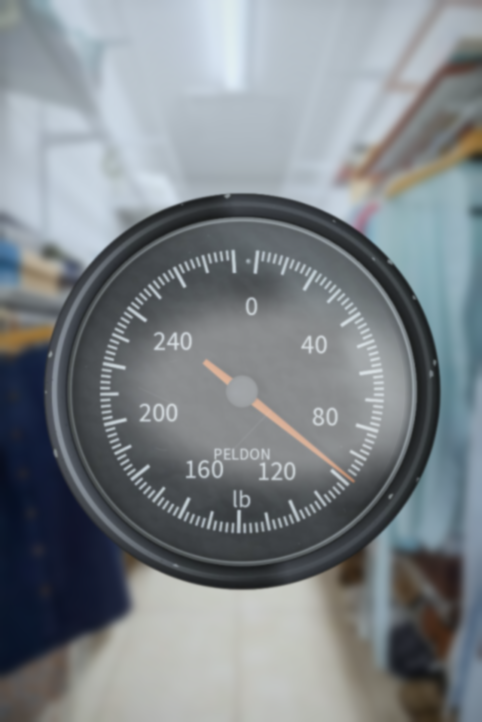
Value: lb 98
